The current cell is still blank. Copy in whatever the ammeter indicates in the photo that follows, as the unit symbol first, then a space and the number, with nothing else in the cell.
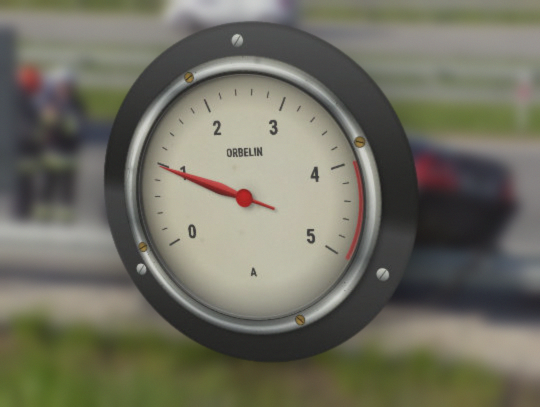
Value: A 1
